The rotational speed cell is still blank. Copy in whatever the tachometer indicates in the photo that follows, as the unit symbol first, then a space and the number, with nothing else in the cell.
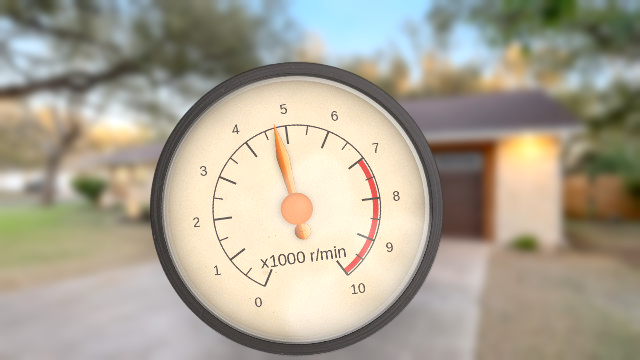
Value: rpm 4750
